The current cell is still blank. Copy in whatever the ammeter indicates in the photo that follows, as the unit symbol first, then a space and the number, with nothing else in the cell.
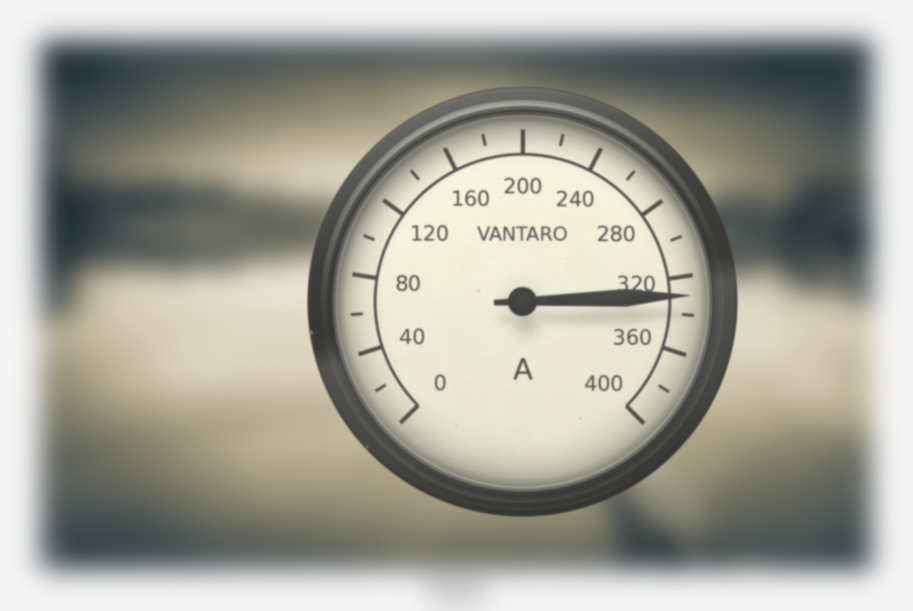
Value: A 330
